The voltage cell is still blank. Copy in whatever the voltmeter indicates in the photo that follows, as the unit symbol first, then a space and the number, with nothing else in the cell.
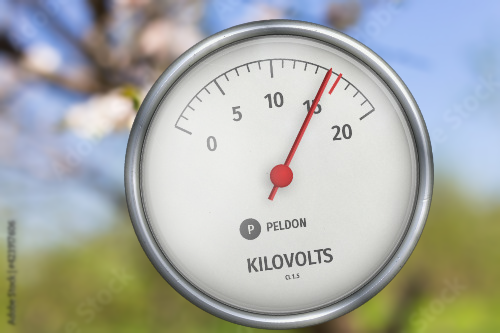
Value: kV 15
